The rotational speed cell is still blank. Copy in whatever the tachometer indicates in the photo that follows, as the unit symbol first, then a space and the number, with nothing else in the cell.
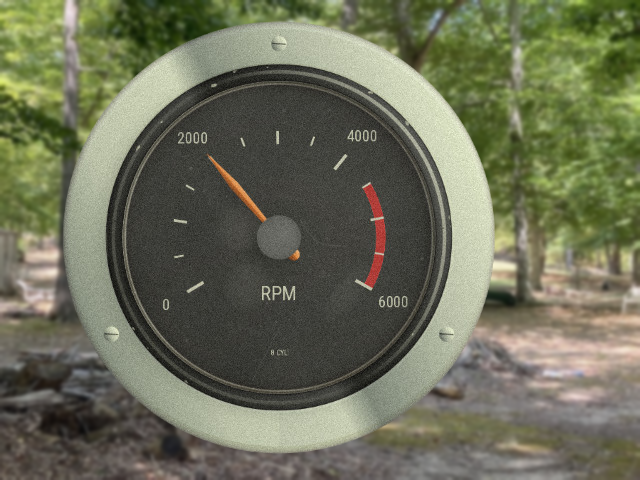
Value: rpm 2000
